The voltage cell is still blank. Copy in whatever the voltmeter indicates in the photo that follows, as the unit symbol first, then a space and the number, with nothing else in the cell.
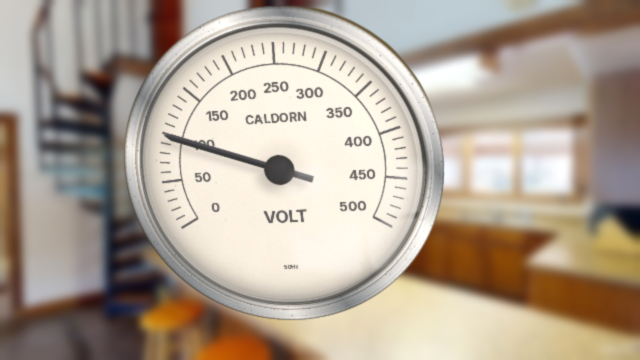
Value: V 100
